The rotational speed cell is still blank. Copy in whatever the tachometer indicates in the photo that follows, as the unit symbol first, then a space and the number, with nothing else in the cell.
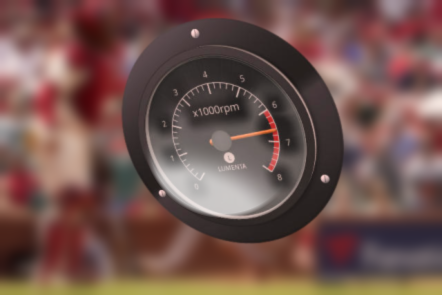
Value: rpm 6600
